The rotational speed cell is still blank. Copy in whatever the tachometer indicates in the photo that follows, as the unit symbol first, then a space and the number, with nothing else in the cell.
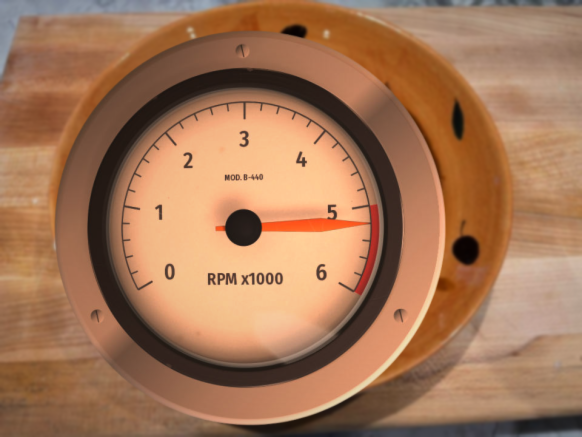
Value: rpm 5200
